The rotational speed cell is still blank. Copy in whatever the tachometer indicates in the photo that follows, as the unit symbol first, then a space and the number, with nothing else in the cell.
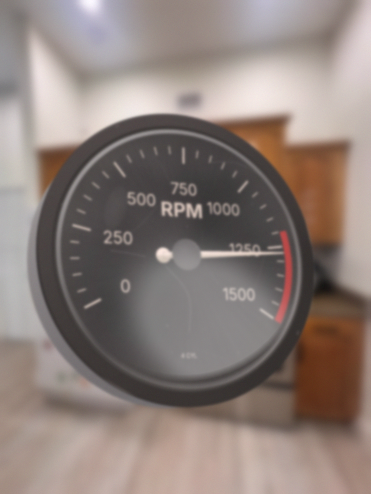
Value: rpm 1275
